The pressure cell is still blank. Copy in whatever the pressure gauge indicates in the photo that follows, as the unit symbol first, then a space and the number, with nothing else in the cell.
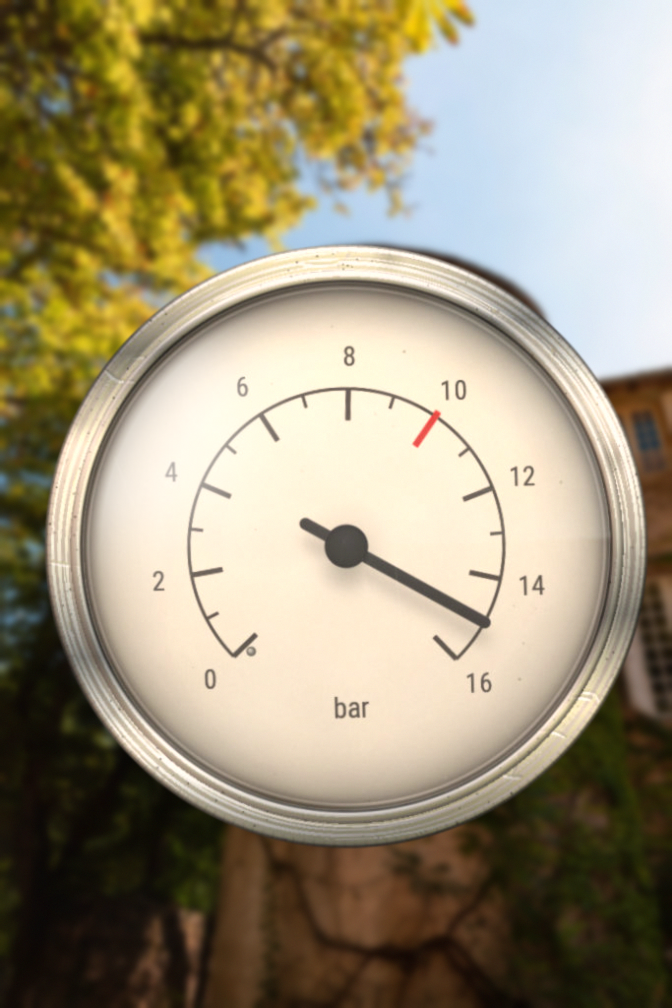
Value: bar 15
